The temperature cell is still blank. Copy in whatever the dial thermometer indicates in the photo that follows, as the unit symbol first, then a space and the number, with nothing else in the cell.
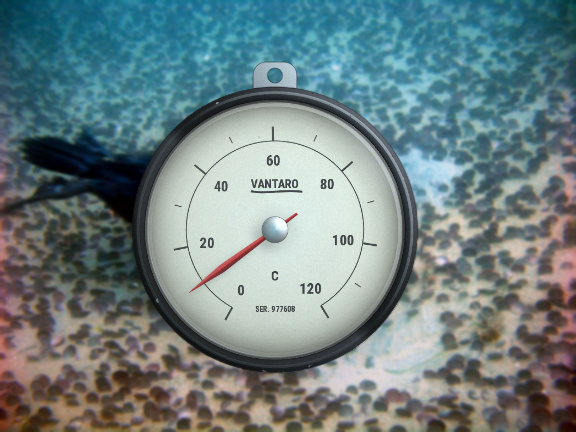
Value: °C 10
